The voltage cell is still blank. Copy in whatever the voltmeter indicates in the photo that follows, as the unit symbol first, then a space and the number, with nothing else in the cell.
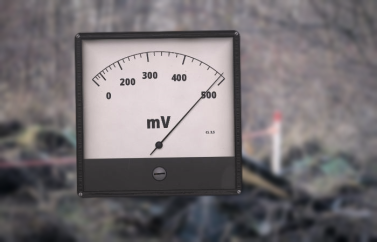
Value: mV 490
